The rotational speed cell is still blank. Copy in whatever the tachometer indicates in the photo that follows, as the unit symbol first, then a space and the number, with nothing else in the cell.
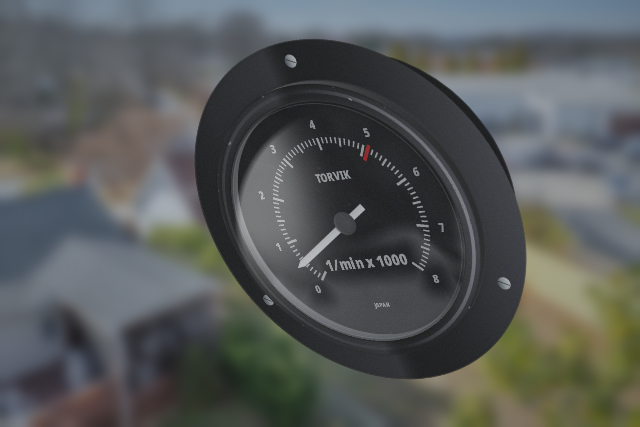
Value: rpm 500
